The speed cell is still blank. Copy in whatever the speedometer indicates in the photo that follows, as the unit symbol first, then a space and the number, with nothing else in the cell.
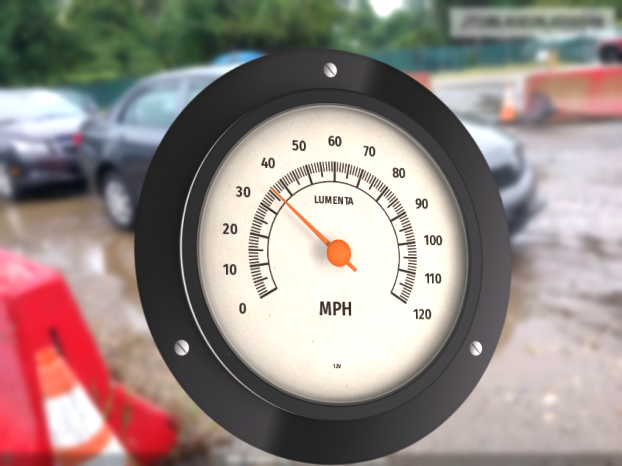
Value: mph 35
